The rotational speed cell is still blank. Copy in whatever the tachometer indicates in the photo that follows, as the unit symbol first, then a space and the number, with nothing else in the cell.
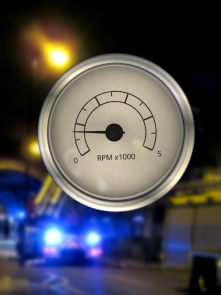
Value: rpm 750
